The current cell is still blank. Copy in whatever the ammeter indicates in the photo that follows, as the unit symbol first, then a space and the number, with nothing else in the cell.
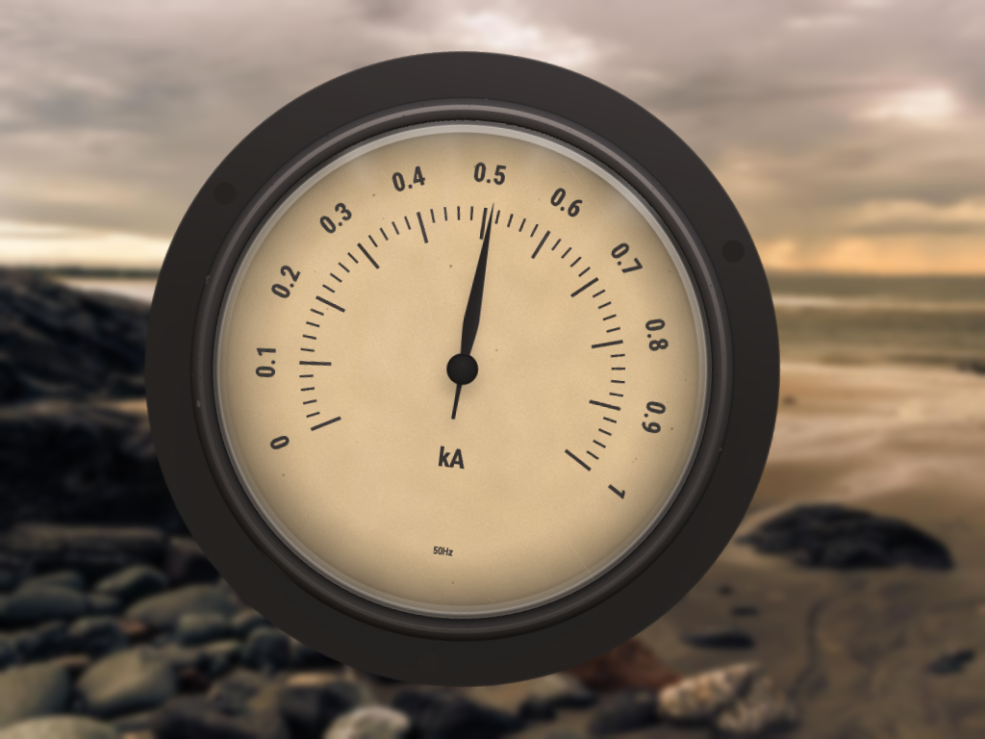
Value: kA 0.51
